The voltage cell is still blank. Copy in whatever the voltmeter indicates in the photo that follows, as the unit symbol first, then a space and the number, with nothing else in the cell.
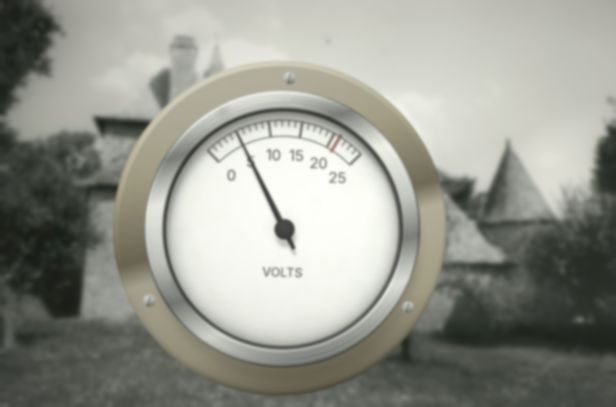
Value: V 5
